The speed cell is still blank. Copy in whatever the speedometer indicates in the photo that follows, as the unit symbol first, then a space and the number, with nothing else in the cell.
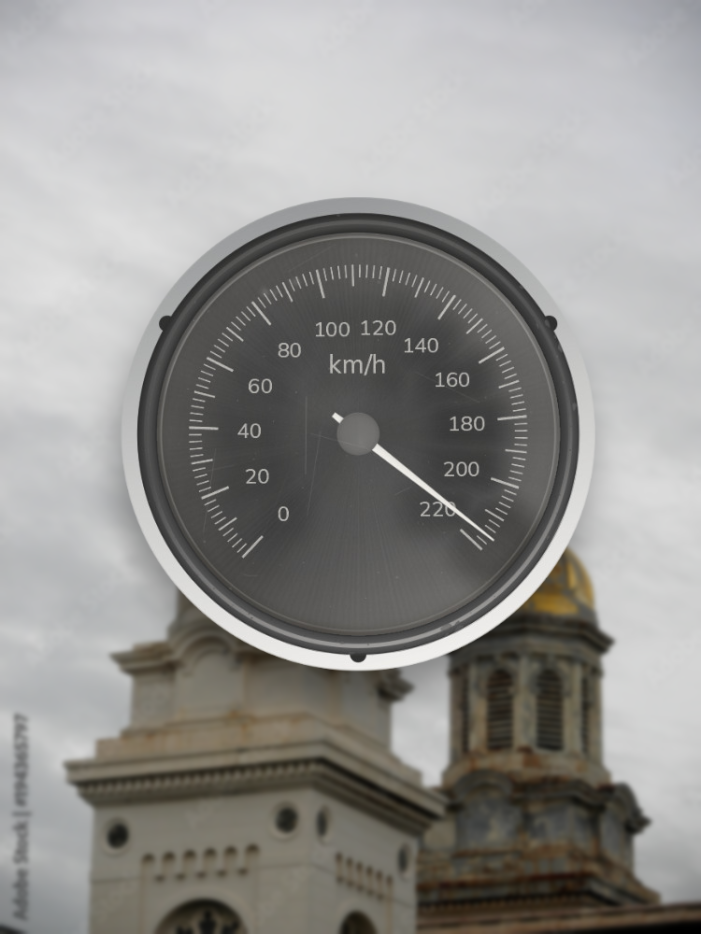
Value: km/h 216
